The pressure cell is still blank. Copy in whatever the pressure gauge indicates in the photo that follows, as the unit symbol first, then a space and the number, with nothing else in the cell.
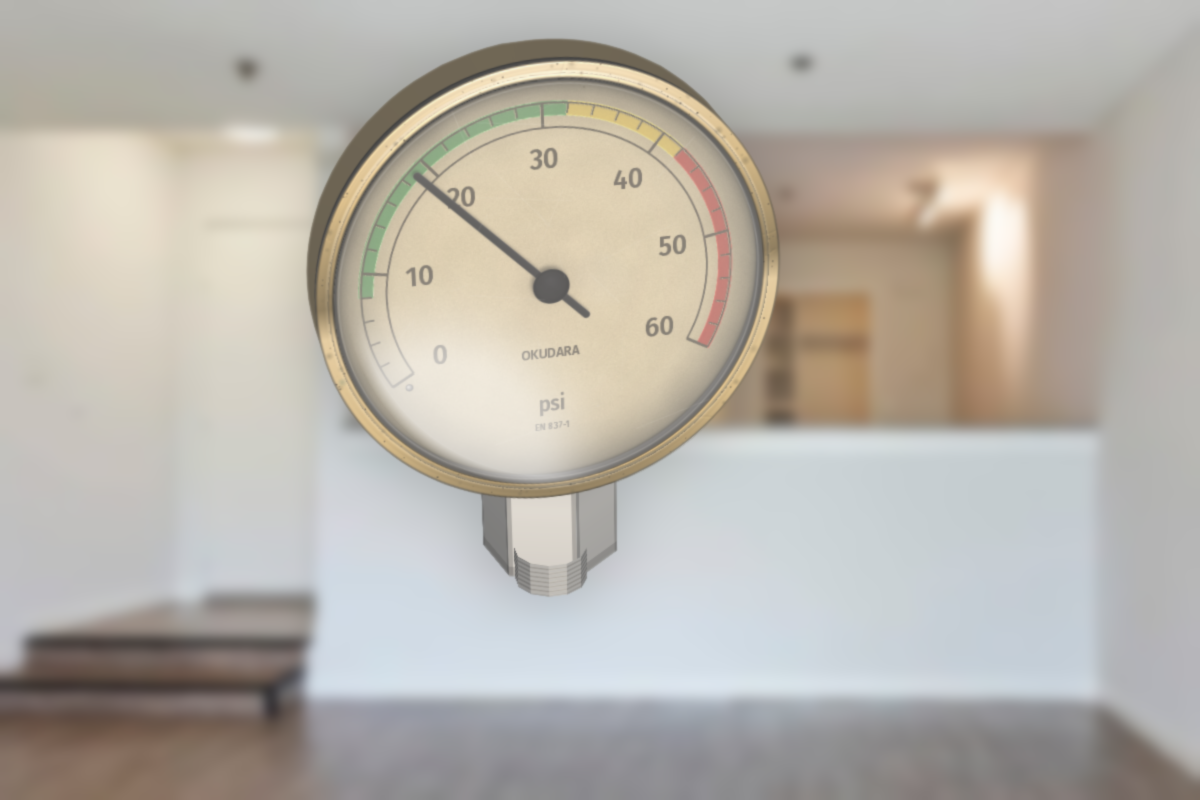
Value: psi 19
